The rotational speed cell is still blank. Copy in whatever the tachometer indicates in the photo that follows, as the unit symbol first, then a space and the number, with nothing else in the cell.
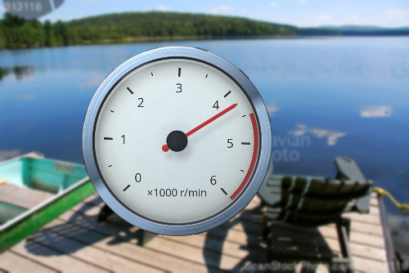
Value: rpm 4250
